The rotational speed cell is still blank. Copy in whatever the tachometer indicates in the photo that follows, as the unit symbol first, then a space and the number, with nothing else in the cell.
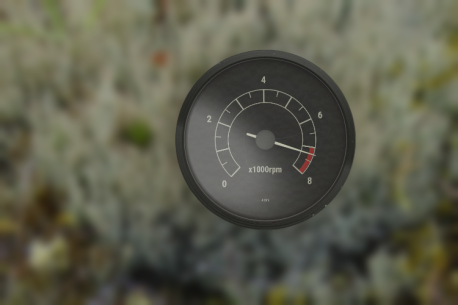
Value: rpm 7250
